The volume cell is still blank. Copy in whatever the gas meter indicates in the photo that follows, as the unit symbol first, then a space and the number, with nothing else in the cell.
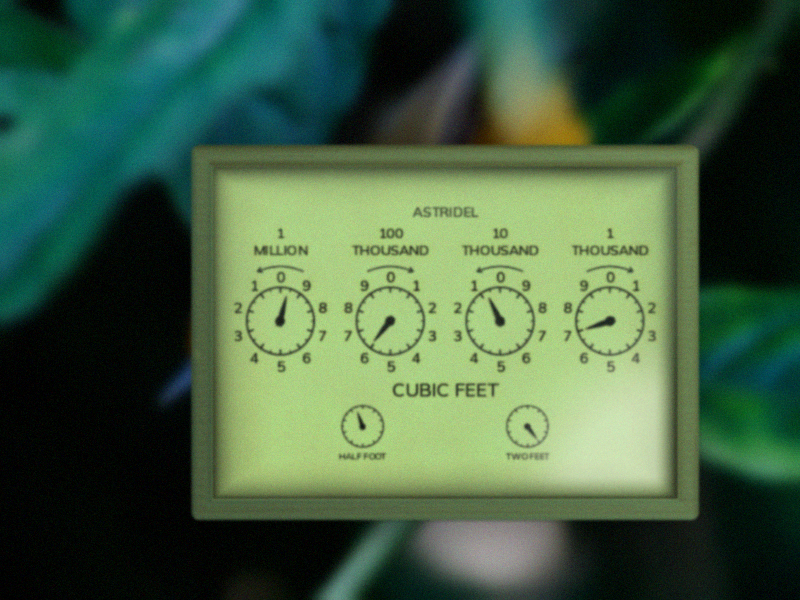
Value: ft³ 960700
